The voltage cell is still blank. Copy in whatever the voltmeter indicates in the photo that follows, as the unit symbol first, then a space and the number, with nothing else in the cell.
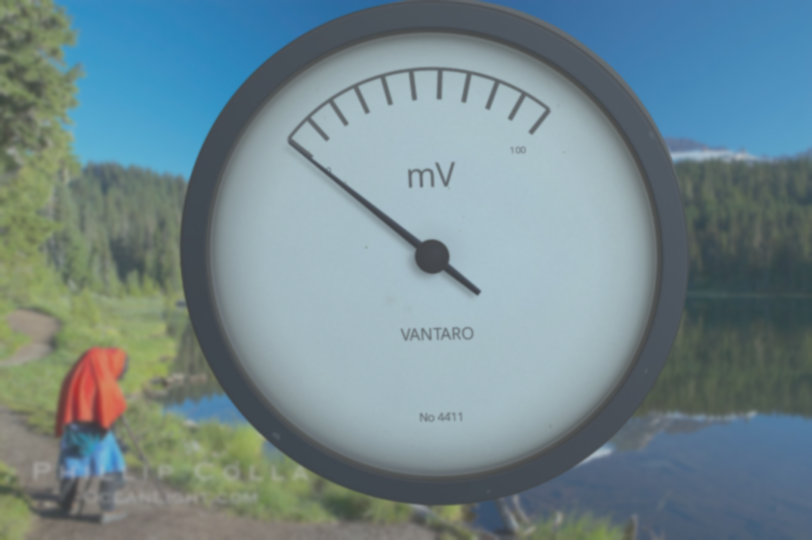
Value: mV 0
